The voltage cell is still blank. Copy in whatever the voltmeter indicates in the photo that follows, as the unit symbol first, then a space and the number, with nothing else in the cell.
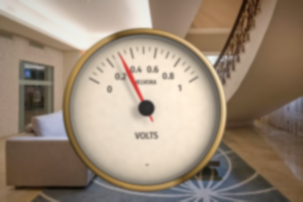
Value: V 0.3
